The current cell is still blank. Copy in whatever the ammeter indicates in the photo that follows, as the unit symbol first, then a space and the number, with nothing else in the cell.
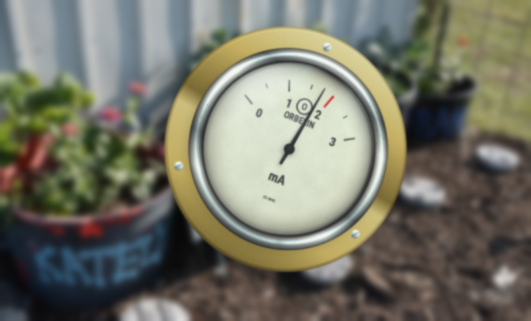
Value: mA 1.75
